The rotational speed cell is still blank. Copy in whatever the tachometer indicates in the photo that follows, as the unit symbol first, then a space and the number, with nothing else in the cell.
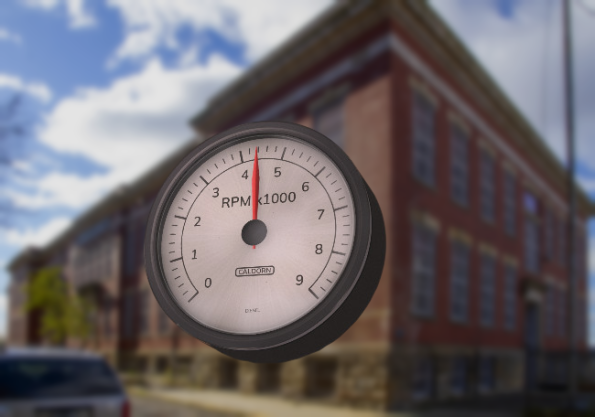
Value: rpm 4400
